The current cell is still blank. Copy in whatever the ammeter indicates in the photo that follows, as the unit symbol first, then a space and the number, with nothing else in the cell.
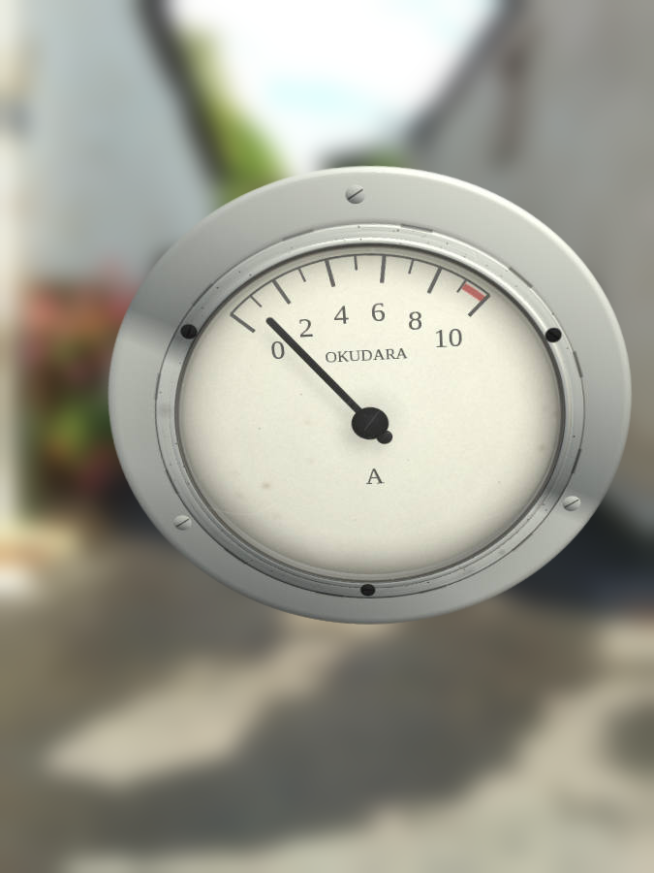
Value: A 1
